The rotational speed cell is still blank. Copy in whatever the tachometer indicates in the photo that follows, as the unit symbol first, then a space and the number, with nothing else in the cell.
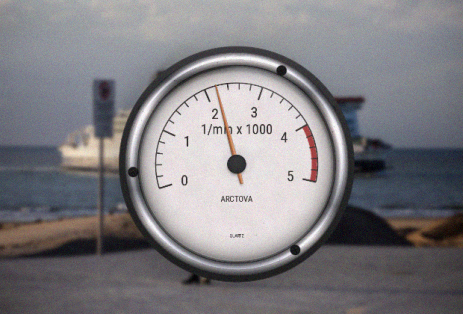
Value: rpm 2200
